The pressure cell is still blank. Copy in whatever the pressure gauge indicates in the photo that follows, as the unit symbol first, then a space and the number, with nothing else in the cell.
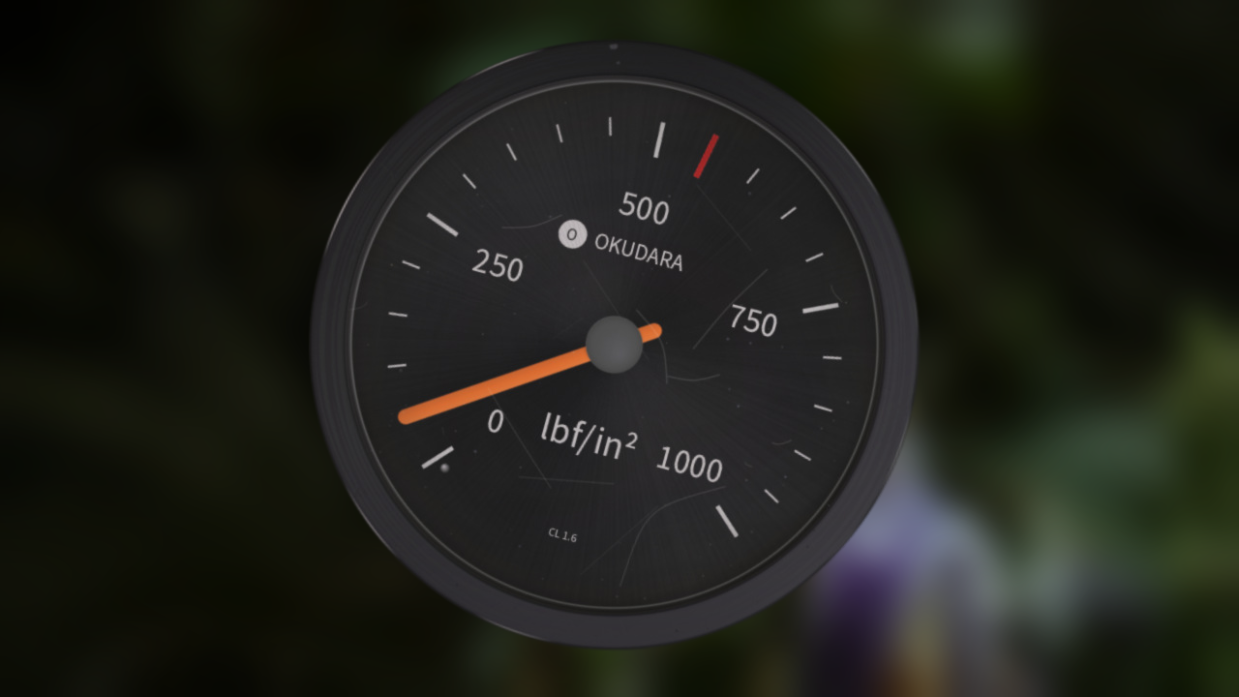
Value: psi 50
